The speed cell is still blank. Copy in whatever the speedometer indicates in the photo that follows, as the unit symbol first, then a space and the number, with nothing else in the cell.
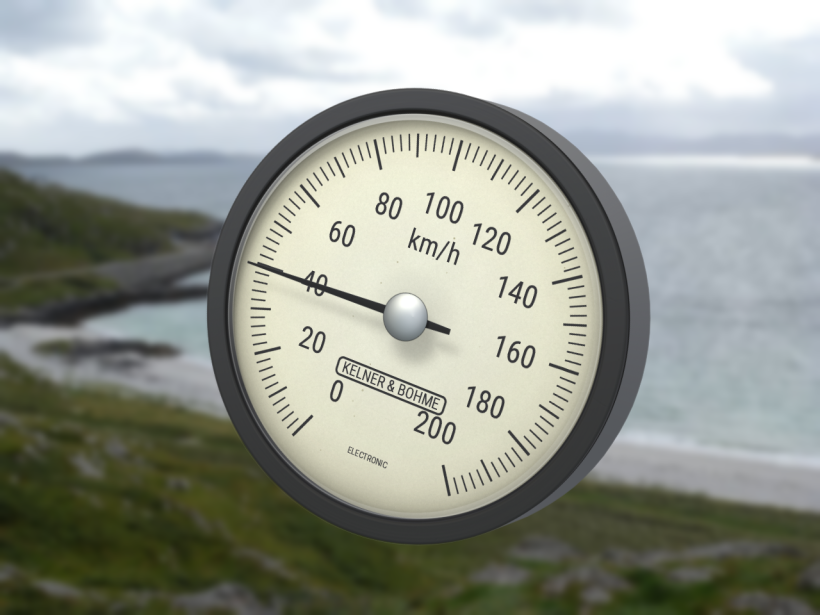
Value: km/h 40
